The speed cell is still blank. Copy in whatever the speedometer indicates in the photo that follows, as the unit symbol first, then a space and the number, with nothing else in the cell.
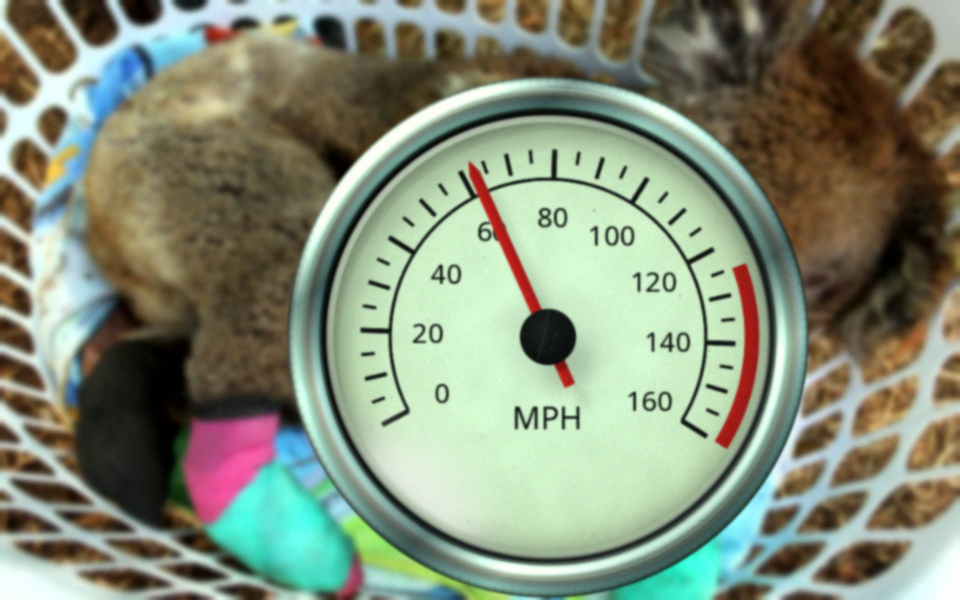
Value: mph 62.5
